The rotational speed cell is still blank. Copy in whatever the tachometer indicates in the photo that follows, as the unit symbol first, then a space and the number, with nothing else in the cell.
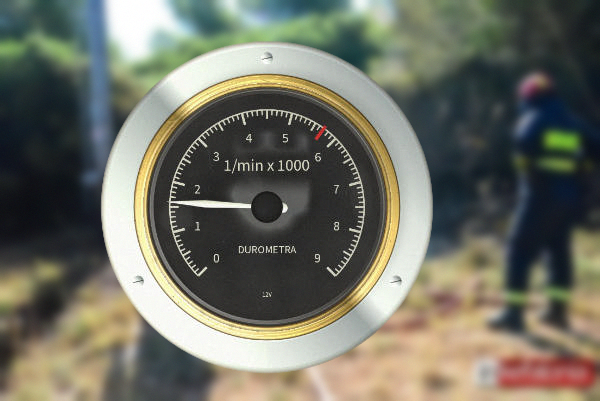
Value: rpm 1600
